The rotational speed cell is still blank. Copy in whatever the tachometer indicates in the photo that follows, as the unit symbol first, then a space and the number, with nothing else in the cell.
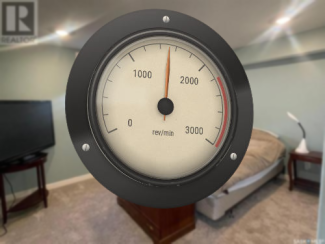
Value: rpm 1500
